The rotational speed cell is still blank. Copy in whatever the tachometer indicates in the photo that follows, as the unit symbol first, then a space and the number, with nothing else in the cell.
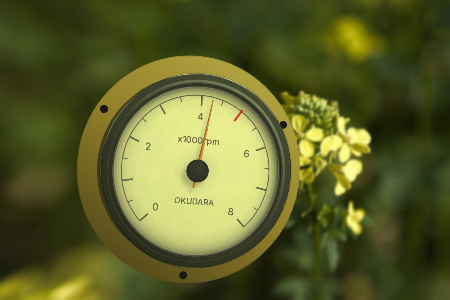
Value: rpm 4250
